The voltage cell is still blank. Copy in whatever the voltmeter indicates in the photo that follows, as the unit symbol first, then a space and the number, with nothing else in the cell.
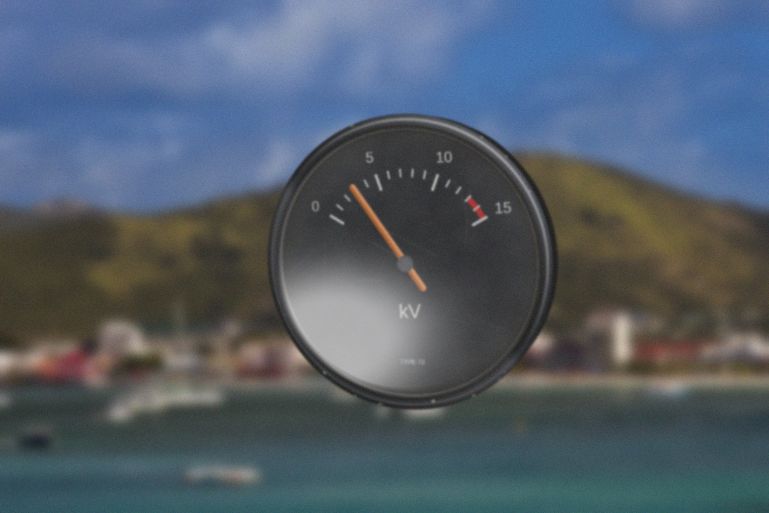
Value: kV 3
